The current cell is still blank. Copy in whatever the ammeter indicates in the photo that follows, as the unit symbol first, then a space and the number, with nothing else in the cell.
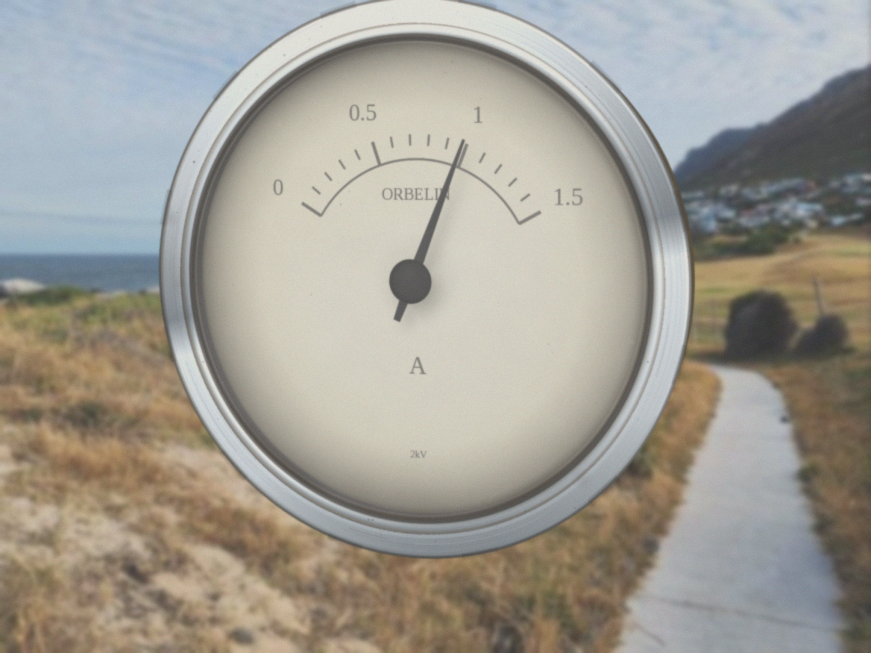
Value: A 1
